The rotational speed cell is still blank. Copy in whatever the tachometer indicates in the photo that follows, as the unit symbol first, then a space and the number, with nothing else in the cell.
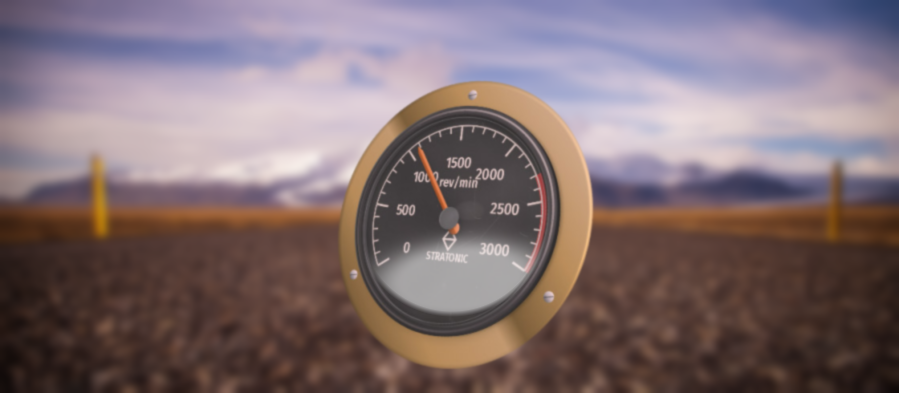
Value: rpm 1100
